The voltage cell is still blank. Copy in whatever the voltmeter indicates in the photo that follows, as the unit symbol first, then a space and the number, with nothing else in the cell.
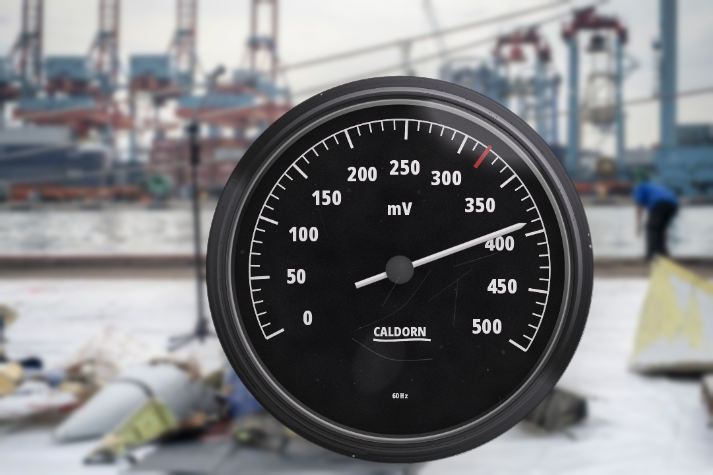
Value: mV 390
